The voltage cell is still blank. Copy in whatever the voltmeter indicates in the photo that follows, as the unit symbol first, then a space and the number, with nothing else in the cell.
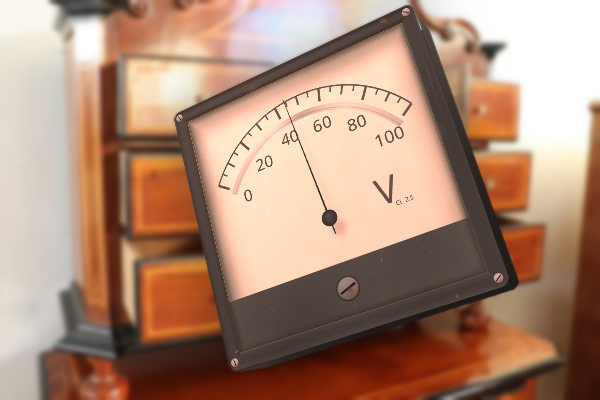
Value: V 45
